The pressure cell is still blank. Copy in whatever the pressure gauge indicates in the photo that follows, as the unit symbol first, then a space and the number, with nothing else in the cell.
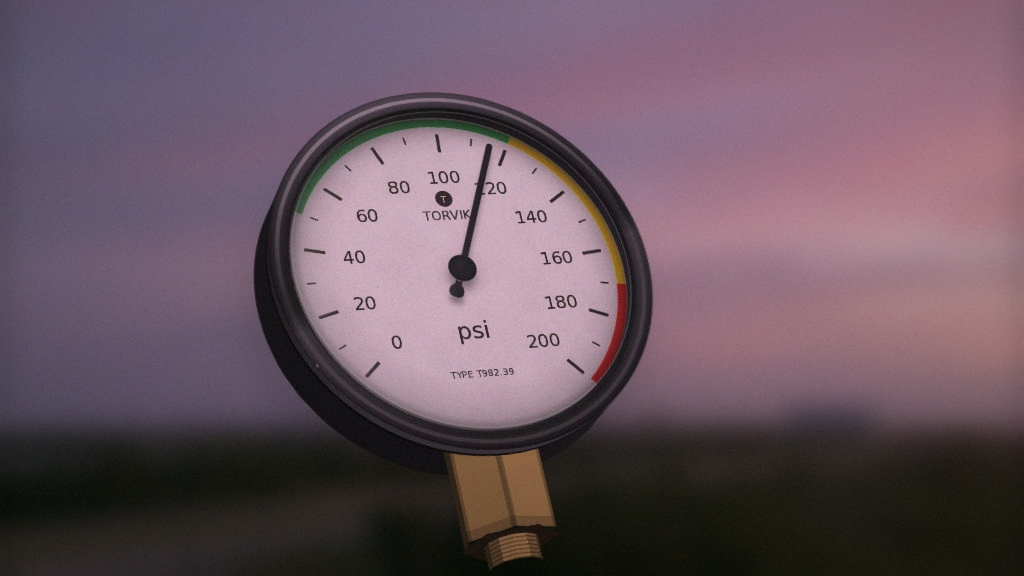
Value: psi 115
